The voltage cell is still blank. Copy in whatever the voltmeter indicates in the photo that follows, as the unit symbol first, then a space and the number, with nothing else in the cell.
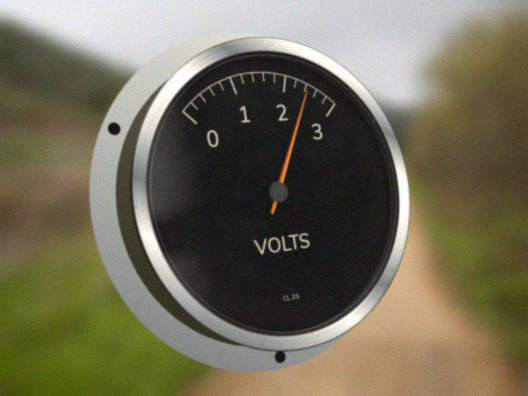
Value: V 2.4
